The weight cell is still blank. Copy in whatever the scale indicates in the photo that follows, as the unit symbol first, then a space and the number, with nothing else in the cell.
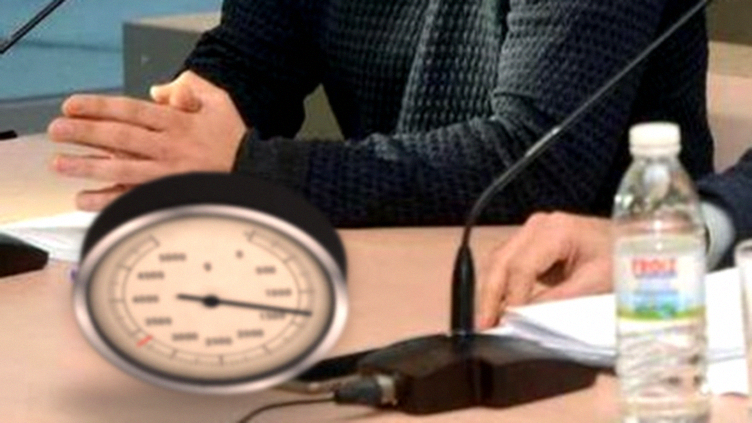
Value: g 1250
